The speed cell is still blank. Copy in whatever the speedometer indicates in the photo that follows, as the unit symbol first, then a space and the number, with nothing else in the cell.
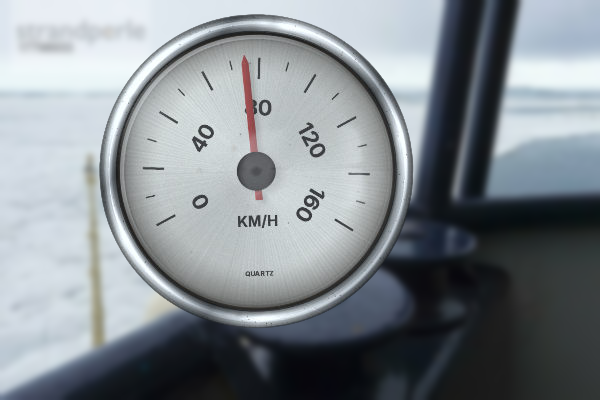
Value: km/h 75
